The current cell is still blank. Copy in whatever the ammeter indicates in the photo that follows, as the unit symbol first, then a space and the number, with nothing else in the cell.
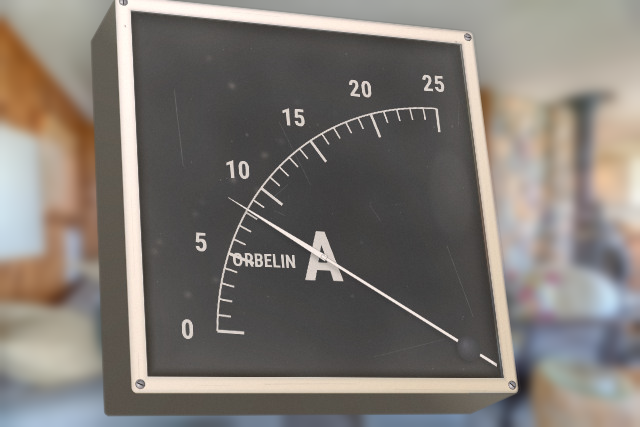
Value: A 8
